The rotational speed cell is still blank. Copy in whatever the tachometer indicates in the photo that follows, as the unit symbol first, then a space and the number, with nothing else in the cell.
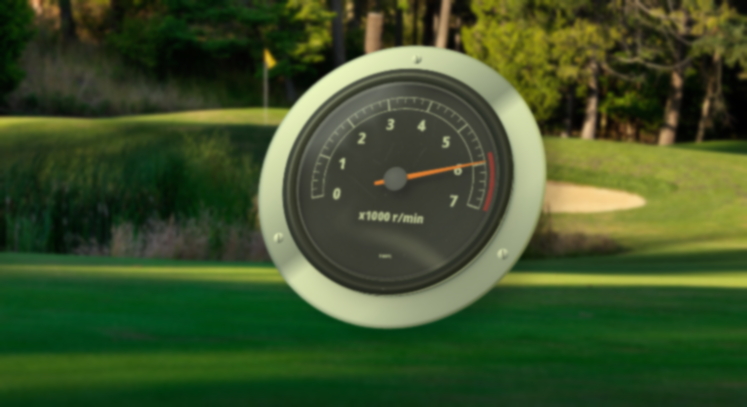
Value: rpm 6000
